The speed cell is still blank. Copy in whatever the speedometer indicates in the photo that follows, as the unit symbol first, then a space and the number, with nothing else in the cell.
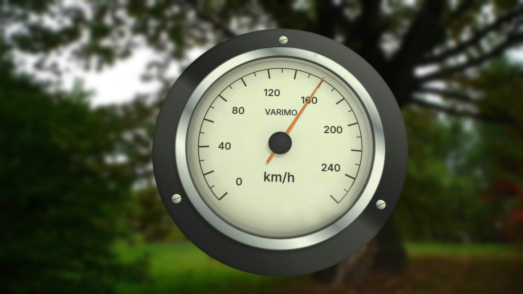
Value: km/h 160
